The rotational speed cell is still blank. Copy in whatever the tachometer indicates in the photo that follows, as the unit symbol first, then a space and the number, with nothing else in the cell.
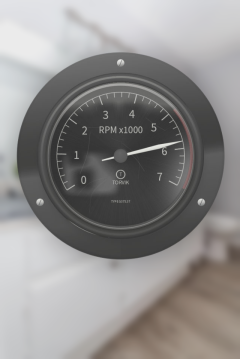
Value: rpm 5800
